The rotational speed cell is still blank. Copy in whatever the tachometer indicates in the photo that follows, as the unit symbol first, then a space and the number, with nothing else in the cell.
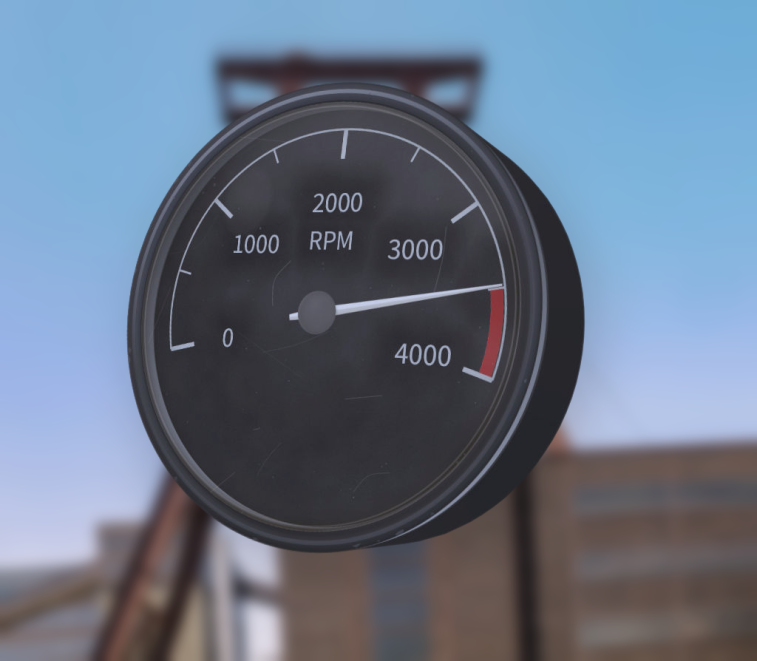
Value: rpm 3500
